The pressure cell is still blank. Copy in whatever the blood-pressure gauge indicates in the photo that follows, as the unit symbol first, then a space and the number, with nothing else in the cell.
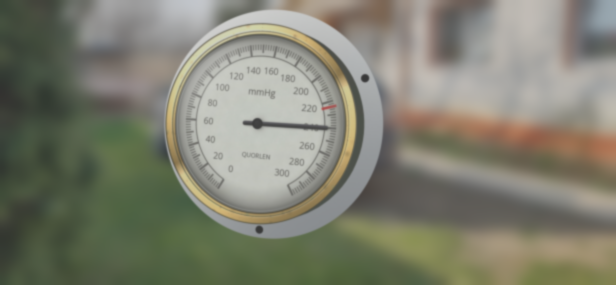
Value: mmHg 240
